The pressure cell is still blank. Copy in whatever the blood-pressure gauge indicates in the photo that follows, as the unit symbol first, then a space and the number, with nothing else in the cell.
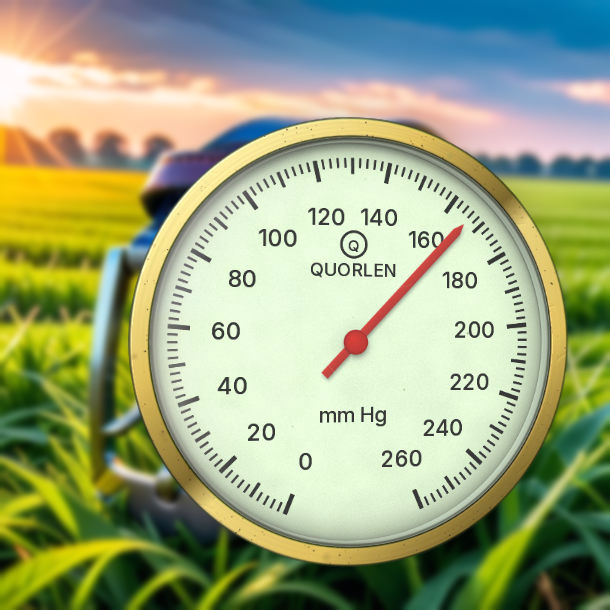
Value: mmHg 166
